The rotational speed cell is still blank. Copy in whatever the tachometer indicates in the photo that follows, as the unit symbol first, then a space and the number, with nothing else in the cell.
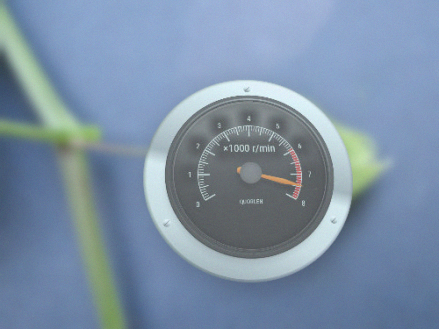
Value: rpm 7500
